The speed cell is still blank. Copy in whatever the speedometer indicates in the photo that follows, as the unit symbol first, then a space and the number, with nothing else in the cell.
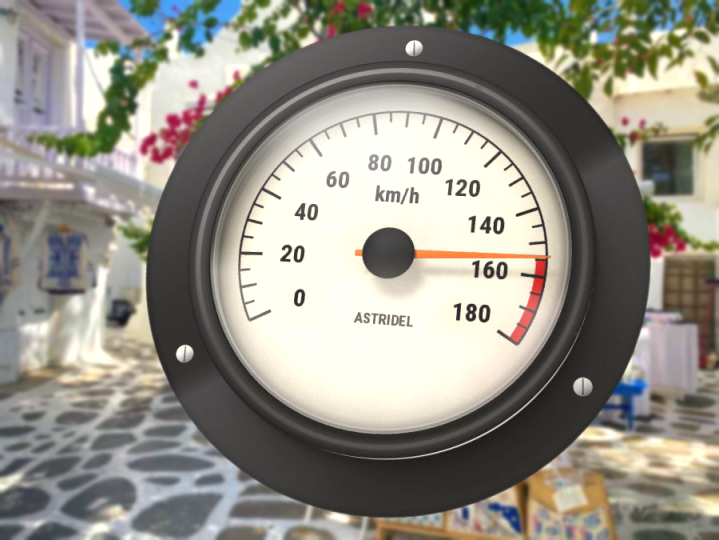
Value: km/h 155
